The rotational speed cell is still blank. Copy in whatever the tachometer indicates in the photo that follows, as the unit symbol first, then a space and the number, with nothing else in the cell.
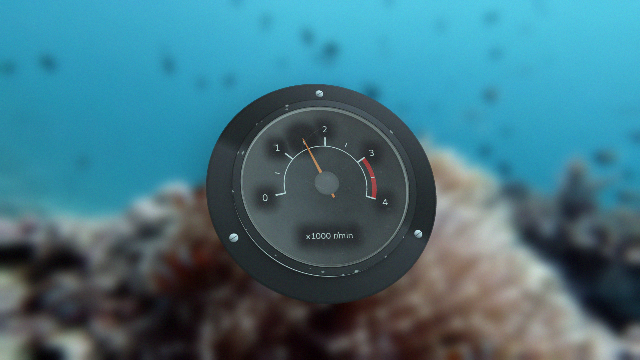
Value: rpm 1500
